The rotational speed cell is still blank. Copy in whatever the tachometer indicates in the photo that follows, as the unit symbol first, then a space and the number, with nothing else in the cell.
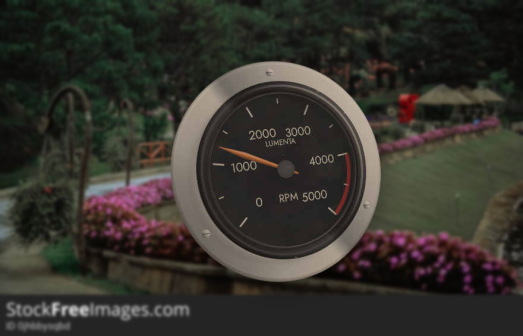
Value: rpm 1250
